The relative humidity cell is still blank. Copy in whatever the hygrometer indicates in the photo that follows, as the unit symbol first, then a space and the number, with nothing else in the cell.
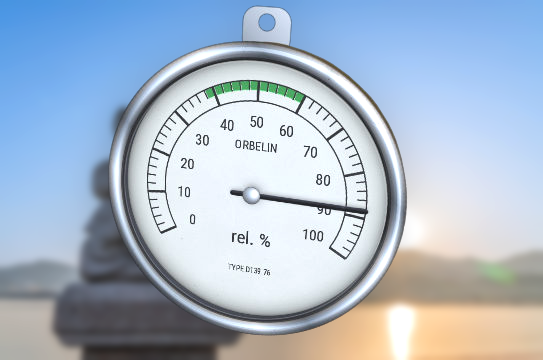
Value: % 88
